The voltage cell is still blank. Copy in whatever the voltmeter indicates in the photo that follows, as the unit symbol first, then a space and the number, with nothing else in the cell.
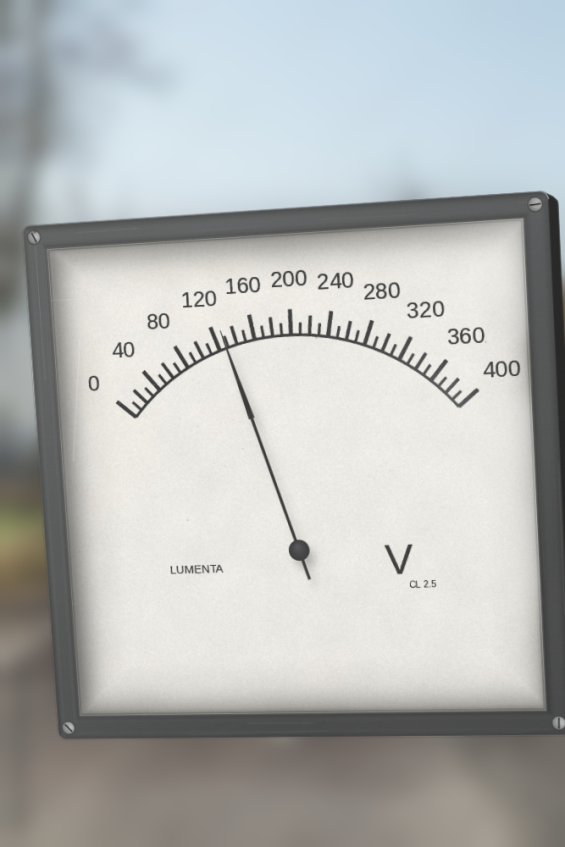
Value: V 130
